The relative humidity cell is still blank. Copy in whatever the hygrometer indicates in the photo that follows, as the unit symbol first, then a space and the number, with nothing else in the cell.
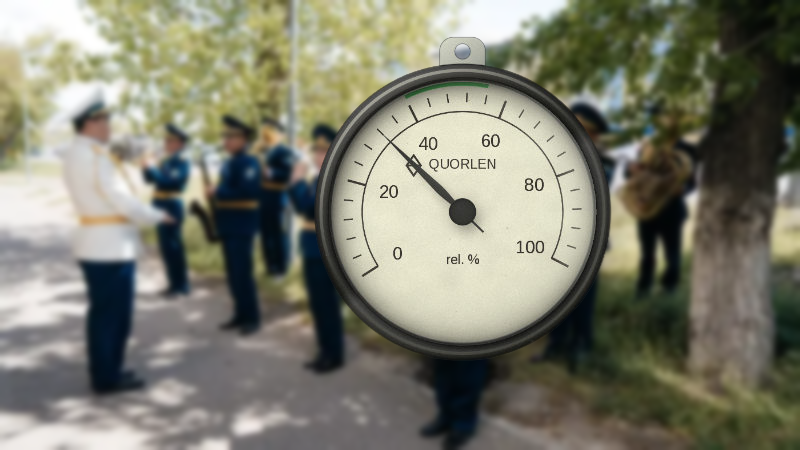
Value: % 32
